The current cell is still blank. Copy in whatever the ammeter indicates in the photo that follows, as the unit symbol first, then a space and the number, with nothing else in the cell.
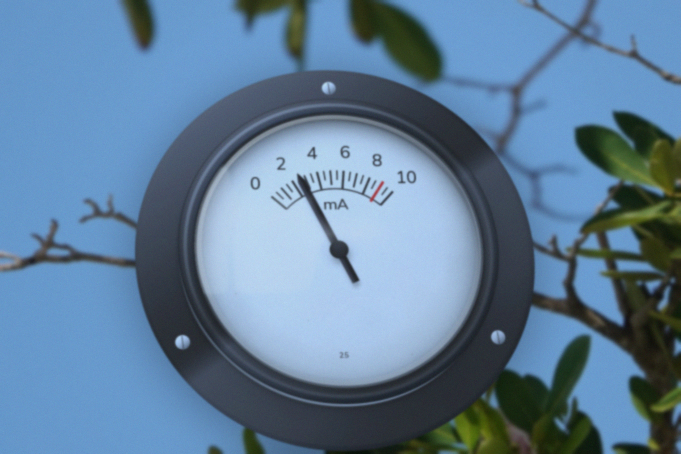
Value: mA 2.5
